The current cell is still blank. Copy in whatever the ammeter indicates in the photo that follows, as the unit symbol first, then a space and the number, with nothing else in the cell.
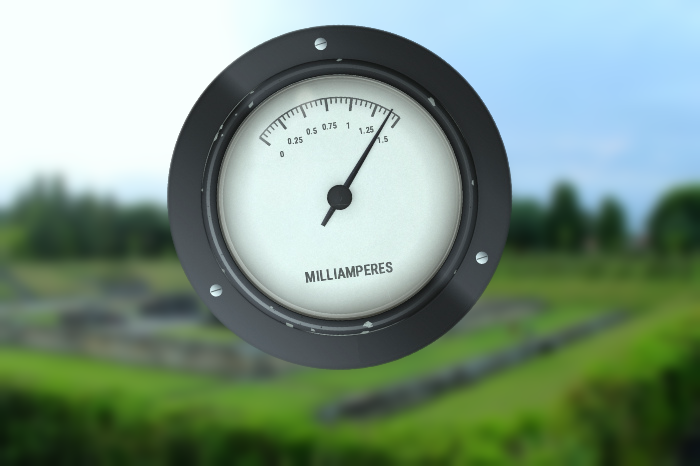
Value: mA 1.4
